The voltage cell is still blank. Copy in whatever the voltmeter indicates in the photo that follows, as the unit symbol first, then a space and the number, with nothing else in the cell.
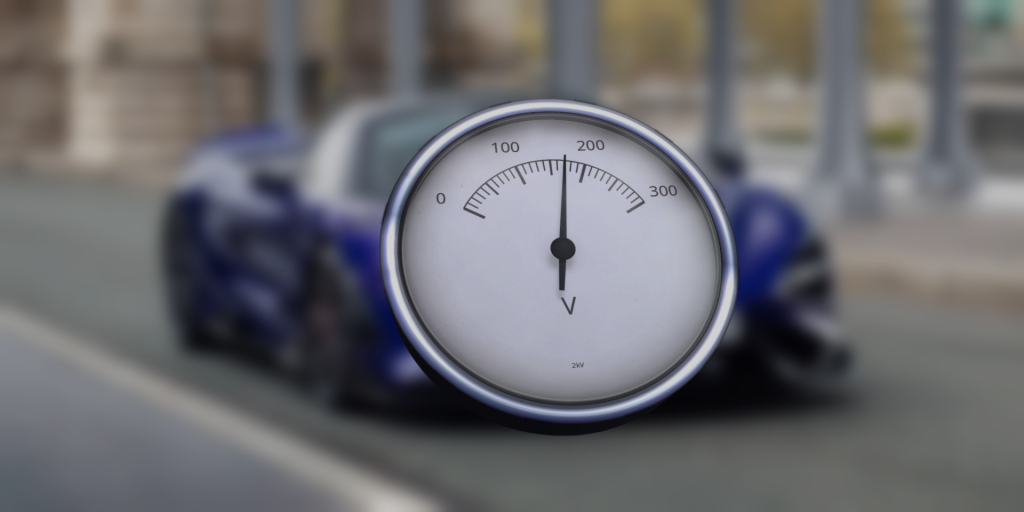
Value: V 170
